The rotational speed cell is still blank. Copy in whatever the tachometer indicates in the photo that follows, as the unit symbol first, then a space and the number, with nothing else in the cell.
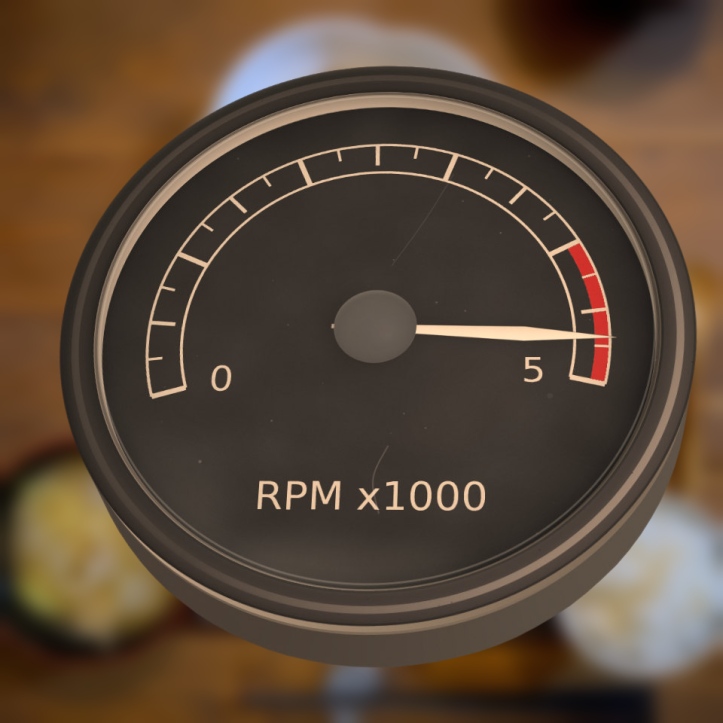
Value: rpm 4750
